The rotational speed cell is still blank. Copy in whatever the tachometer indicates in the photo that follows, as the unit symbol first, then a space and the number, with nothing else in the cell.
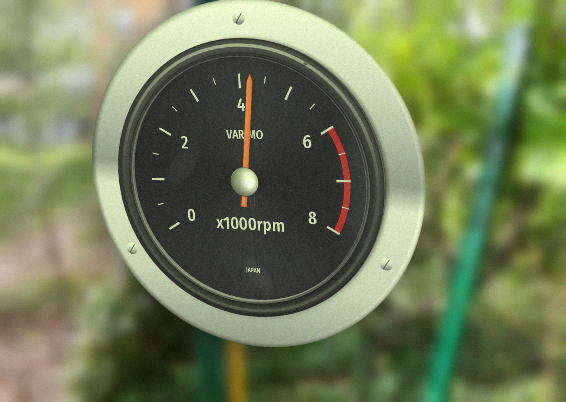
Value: rpm 4250
